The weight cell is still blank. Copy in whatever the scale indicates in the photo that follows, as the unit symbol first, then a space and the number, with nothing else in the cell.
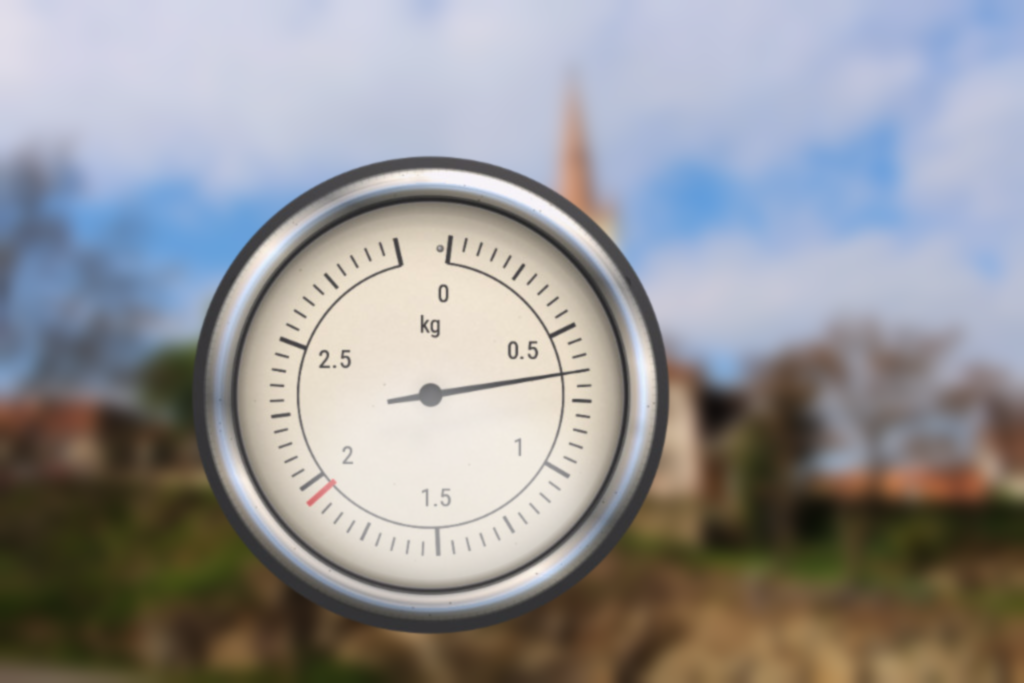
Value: kg 0.65
